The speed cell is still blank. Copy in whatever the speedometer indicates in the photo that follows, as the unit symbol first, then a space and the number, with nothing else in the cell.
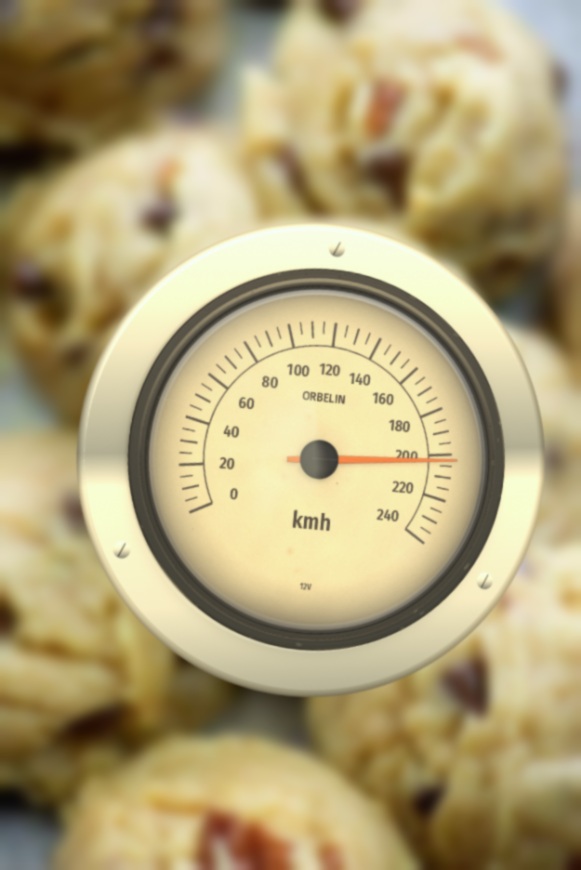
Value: km/h 202.5
